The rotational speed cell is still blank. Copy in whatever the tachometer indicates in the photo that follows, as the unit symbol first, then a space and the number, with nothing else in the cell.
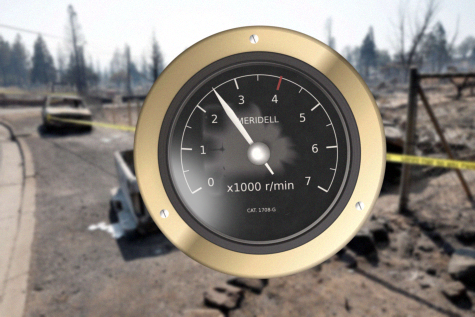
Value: rpm 2500
